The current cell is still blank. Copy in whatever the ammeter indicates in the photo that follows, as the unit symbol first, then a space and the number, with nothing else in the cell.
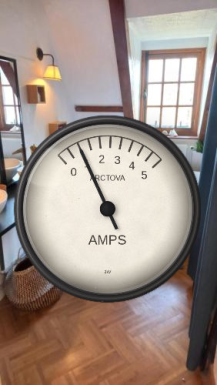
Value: A 1
